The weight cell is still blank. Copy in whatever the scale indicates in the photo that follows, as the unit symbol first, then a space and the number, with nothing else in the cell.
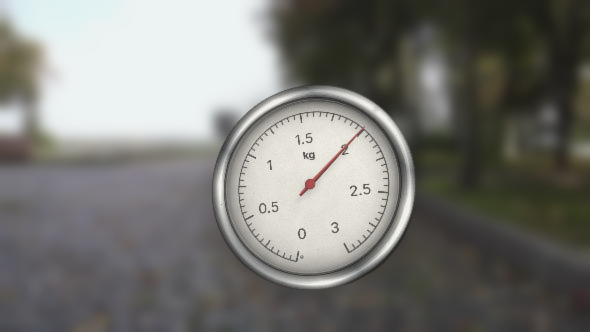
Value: kg 2
